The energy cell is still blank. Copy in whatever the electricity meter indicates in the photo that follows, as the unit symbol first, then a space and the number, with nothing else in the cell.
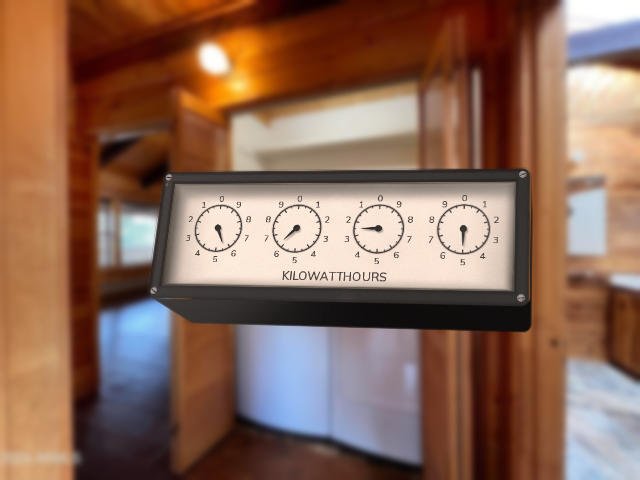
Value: kWh 5625
